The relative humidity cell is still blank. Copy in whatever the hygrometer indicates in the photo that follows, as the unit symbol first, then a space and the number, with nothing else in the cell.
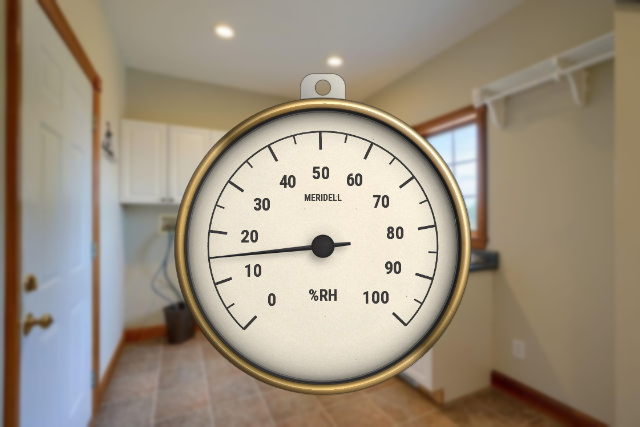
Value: % 15
